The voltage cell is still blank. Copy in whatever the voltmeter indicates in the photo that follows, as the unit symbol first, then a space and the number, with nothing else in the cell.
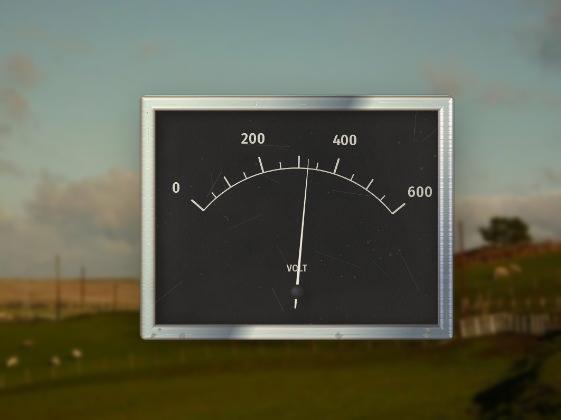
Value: V 325
